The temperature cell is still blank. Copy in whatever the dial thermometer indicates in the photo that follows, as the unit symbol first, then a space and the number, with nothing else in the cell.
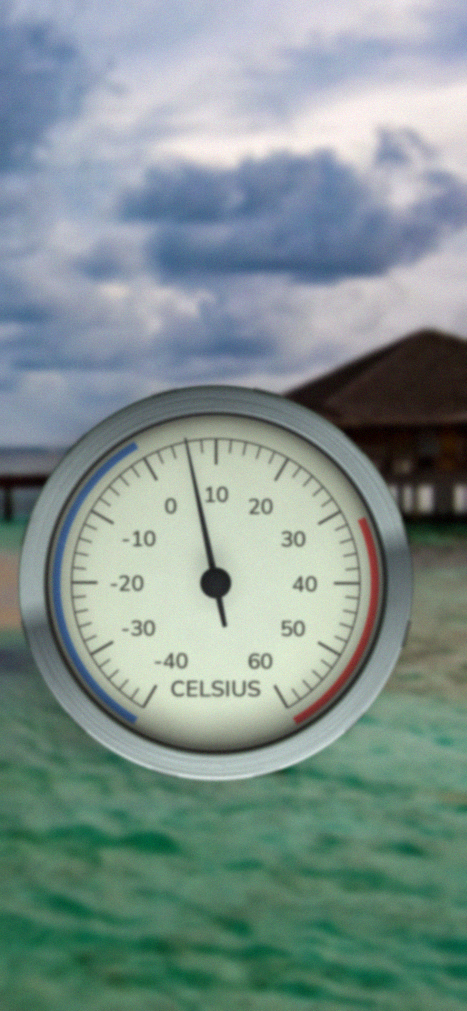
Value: °C 6
